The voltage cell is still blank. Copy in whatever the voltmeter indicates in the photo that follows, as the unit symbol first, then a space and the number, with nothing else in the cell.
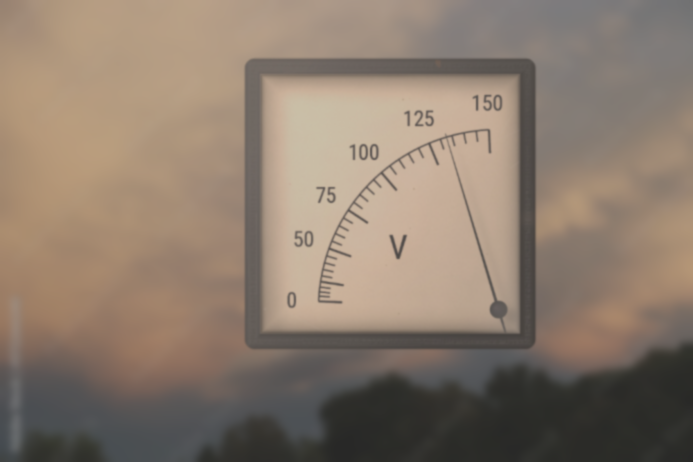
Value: V 132.5
